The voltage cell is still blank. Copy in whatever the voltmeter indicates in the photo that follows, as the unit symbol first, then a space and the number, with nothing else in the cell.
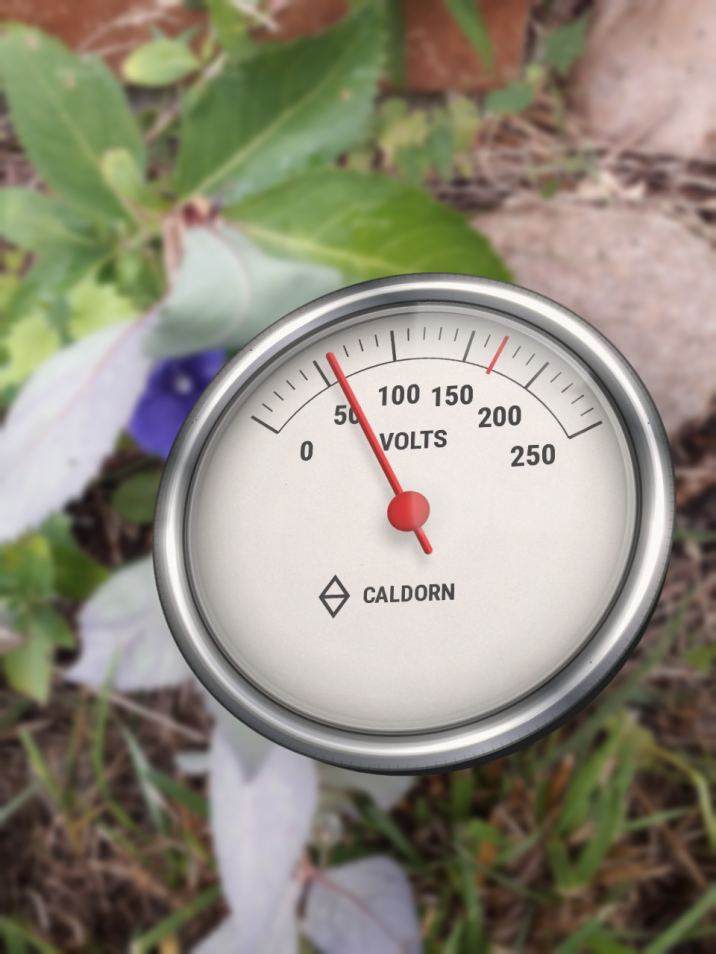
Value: V 60
